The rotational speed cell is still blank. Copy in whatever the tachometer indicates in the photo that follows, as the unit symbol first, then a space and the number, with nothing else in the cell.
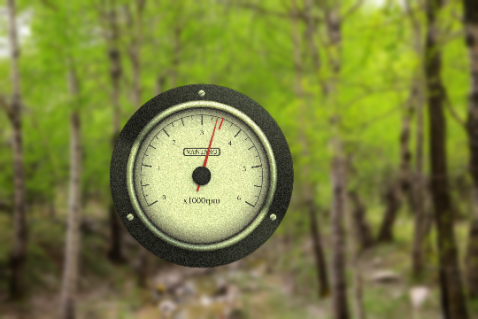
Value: rpm 3375
